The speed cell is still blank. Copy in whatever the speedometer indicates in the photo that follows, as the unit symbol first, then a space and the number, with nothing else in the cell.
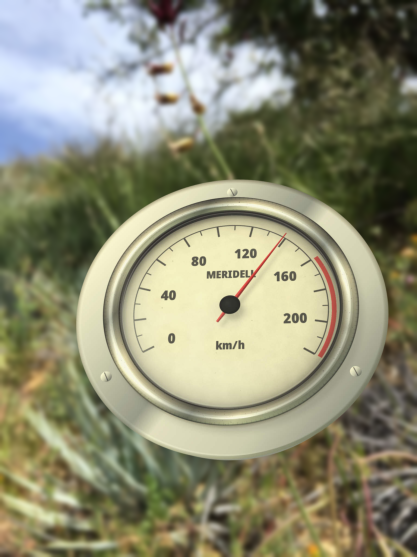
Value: km/h 140
